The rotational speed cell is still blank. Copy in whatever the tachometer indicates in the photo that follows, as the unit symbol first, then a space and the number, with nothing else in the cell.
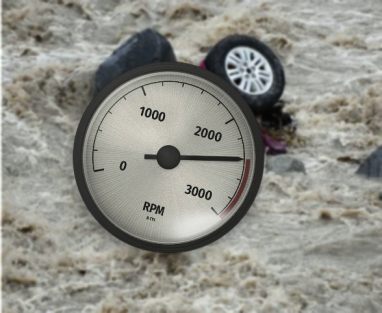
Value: rpm 2400
